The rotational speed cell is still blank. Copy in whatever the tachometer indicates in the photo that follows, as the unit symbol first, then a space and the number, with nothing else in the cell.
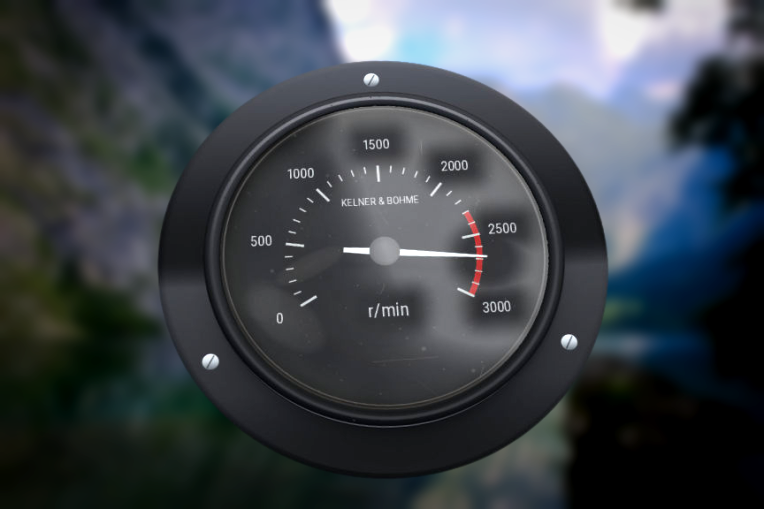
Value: rpm 2700
